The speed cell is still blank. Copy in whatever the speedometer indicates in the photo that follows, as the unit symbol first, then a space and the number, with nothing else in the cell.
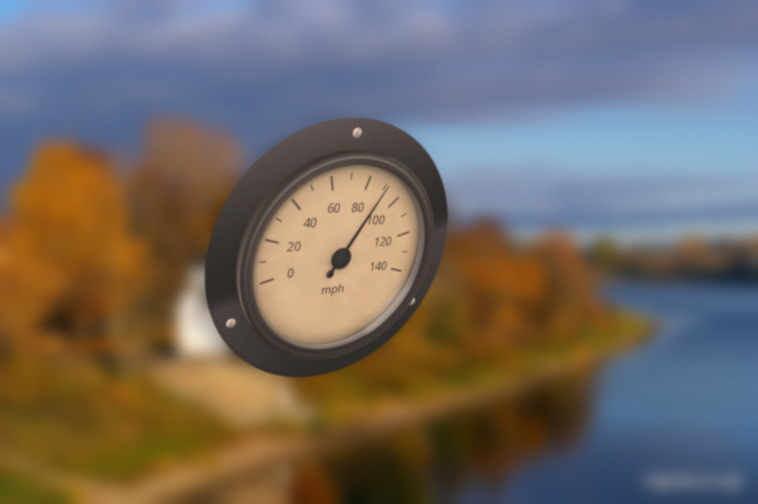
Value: mph 90
